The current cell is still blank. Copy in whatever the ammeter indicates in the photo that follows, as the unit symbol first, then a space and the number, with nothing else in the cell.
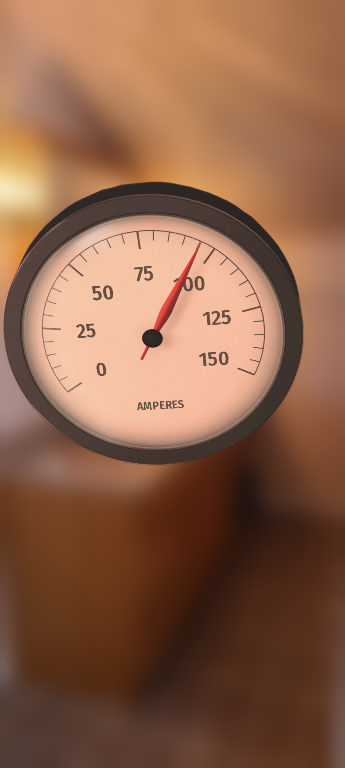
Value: A 95
